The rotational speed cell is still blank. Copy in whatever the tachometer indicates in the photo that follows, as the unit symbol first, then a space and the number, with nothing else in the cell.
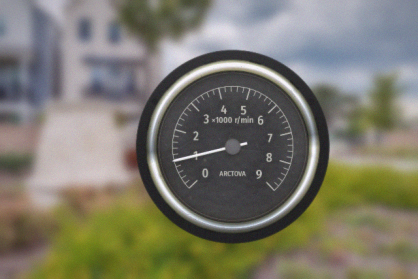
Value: rpm 1000
